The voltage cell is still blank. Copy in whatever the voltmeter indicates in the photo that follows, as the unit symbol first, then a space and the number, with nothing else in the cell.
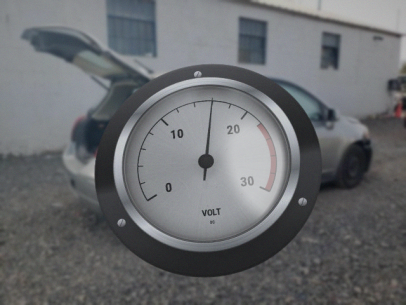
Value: V 16
